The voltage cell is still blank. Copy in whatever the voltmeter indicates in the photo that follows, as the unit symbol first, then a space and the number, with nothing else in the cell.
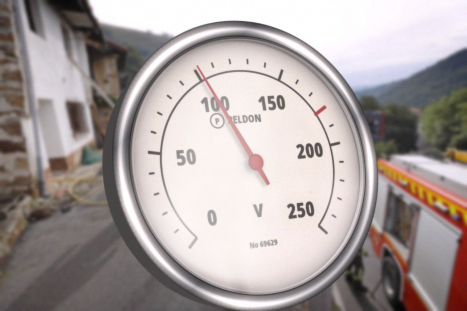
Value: V 100
